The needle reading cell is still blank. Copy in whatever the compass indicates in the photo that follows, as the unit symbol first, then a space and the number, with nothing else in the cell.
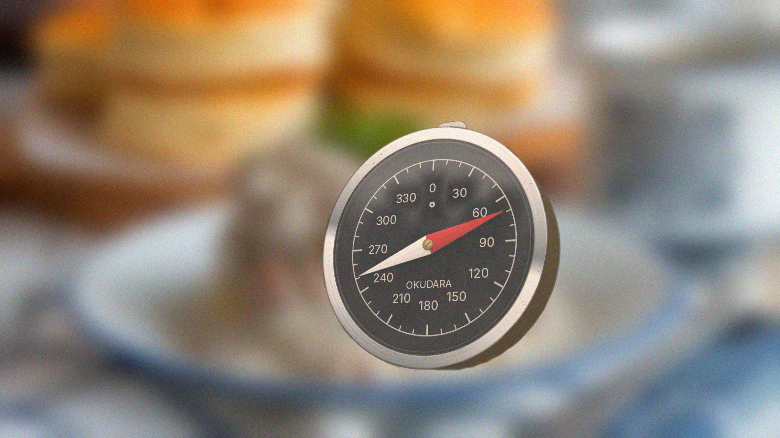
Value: ° 70
